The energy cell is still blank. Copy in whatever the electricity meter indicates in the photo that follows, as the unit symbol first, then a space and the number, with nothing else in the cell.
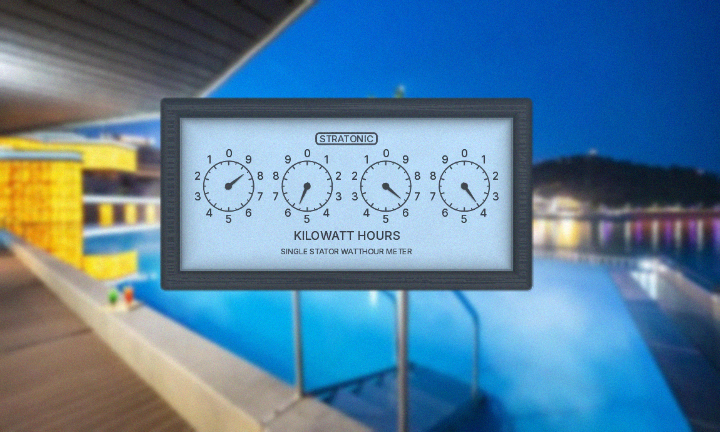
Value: kWh 8564
